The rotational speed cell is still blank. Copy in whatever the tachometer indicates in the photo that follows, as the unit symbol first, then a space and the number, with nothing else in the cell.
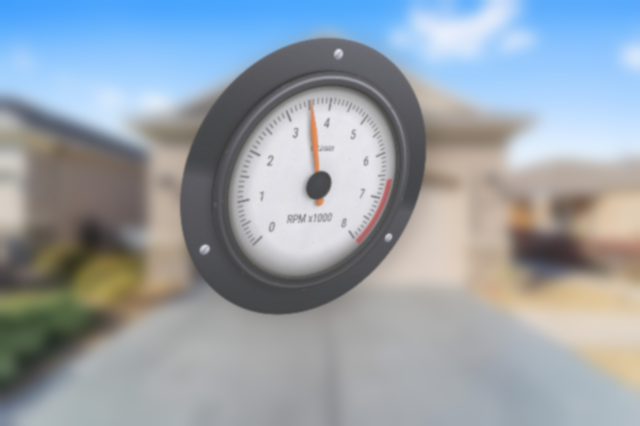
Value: rpm 3500
